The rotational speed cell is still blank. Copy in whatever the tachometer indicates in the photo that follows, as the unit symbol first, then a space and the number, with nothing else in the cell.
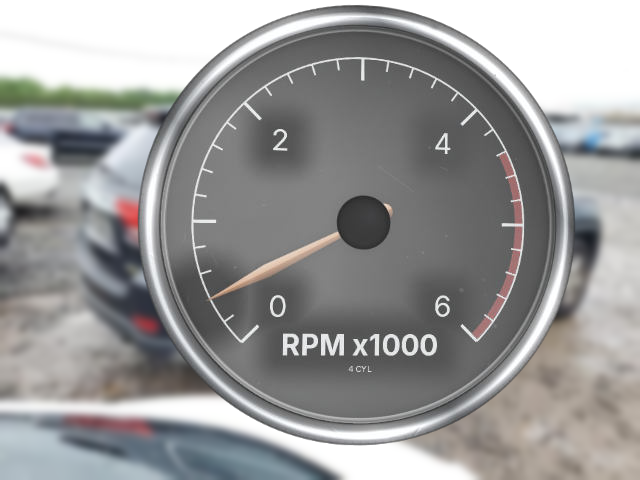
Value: rpm 400
